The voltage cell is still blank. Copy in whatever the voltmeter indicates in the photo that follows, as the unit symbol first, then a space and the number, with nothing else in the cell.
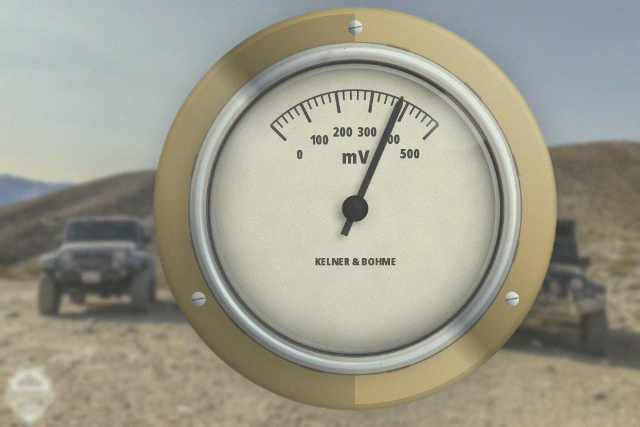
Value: mV 380
